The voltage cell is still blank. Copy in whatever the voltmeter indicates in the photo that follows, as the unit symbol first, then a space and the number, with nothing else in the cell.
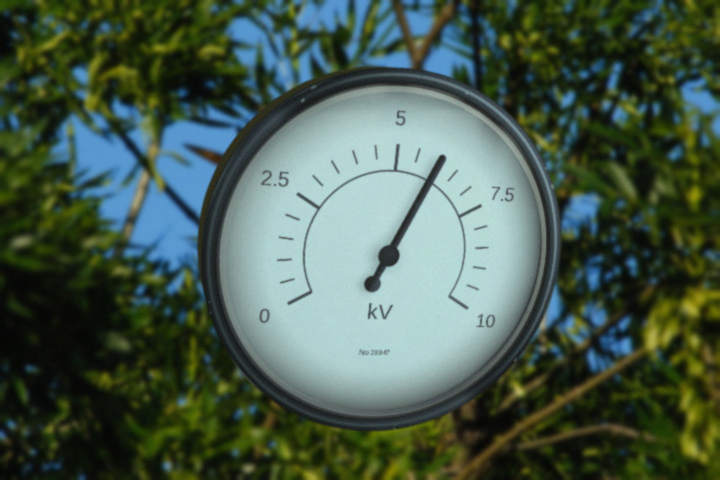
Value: kV 6
